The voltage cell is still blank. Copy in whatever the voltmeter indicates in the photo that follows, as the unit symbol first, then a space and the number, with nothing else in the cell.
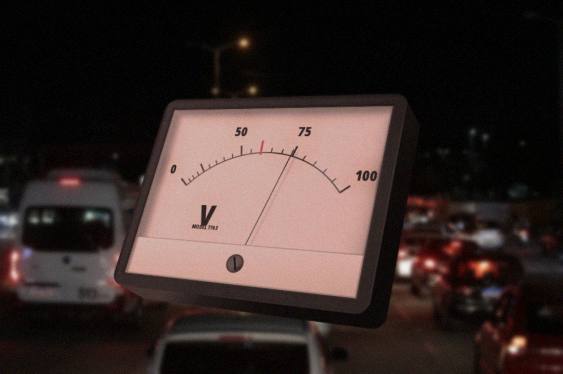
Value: V 75
